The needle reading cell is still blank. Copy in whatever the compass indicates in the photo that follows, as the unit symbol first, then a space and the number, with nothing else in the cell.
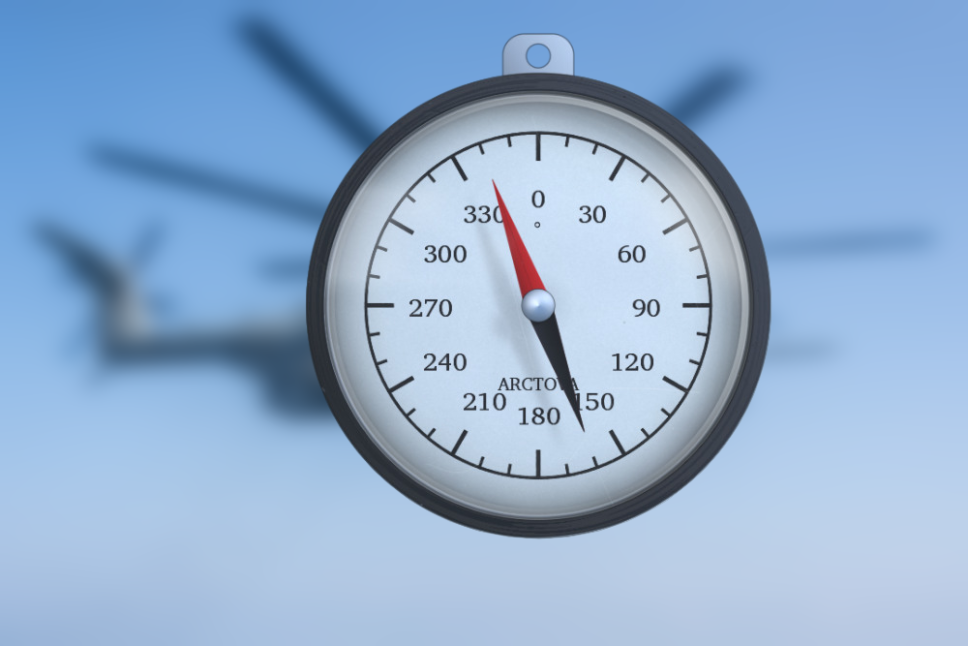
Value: ° 340
